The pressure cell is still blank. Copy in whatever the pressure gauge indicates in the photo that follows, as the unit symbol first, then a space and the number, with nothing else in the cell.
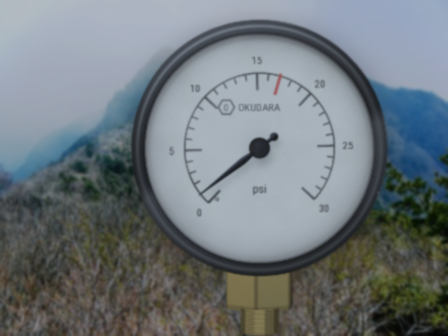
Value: psi 1
